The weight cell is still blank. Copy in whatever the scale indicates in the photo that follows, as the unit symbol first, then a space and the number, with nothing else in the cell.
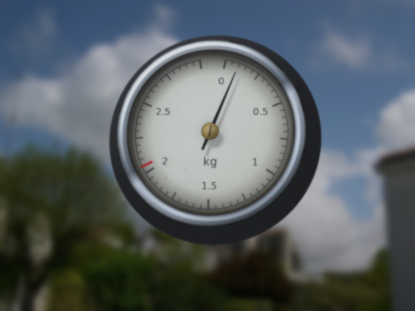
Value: kg 0.1
